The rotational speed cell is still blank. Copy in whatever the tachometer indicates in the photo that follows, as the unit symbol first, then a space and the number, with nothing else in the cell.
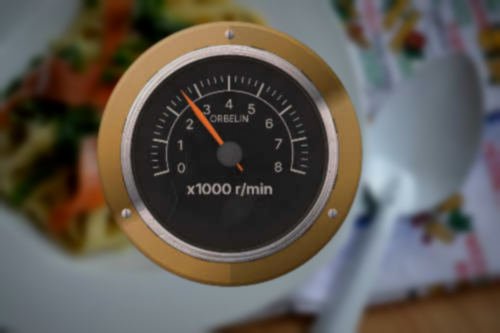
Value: rpm 2600
